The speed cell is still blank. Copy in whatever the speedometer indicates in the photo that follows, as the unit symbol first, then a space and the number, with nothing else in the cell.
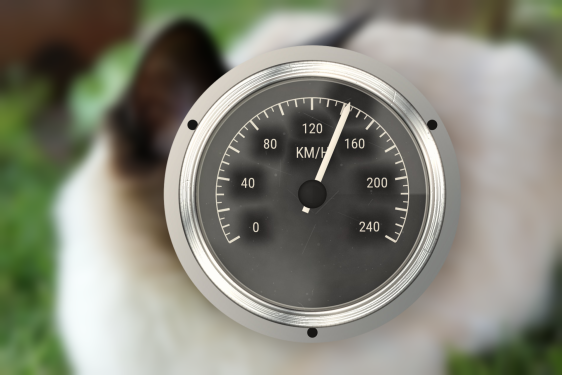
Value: km/h 142.5
